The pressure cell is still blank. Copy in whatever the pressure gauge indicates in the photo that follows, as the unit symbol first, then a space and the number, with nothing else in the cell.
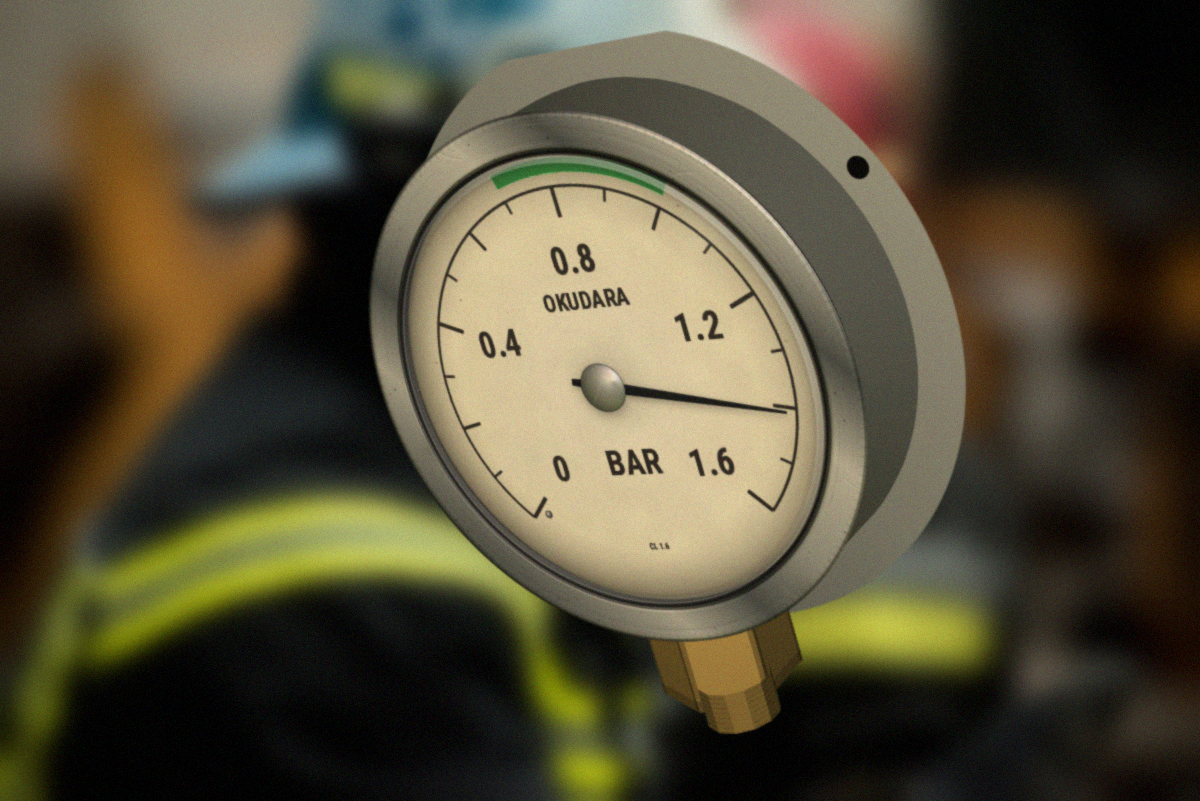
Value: bar 1.4
